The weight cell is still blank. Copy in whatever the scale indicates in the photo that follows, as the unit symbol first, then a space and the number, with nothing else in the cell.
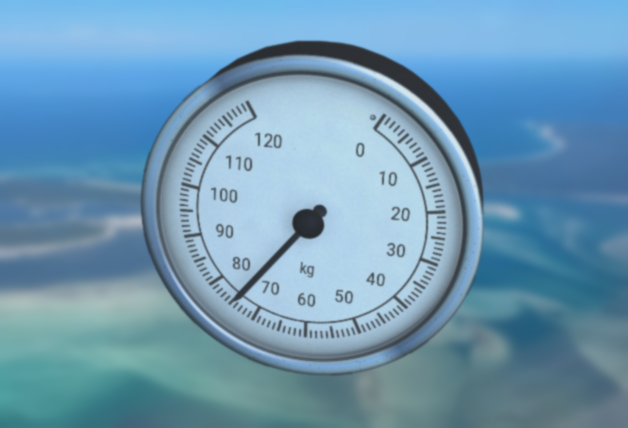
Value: kg 75
